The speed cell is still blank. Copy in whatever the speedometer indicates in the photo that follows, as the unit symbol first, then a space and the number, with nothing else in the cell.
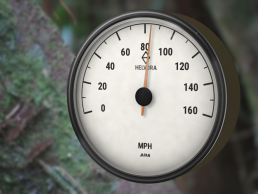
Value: mph 85
